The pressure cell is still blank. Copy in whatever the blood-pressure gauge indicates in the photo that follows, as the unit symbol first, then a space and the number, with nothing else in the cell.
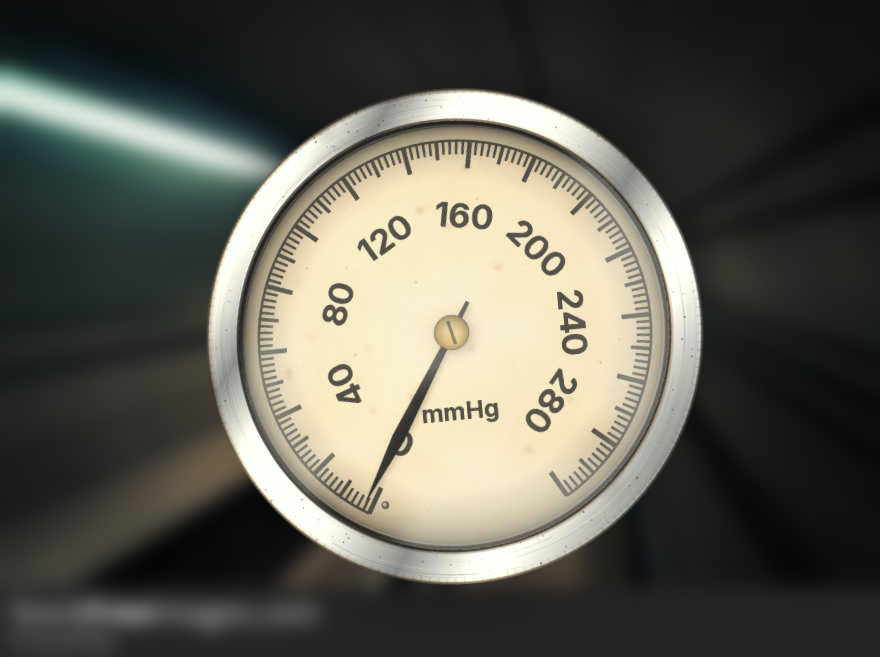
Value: mmHg 2
